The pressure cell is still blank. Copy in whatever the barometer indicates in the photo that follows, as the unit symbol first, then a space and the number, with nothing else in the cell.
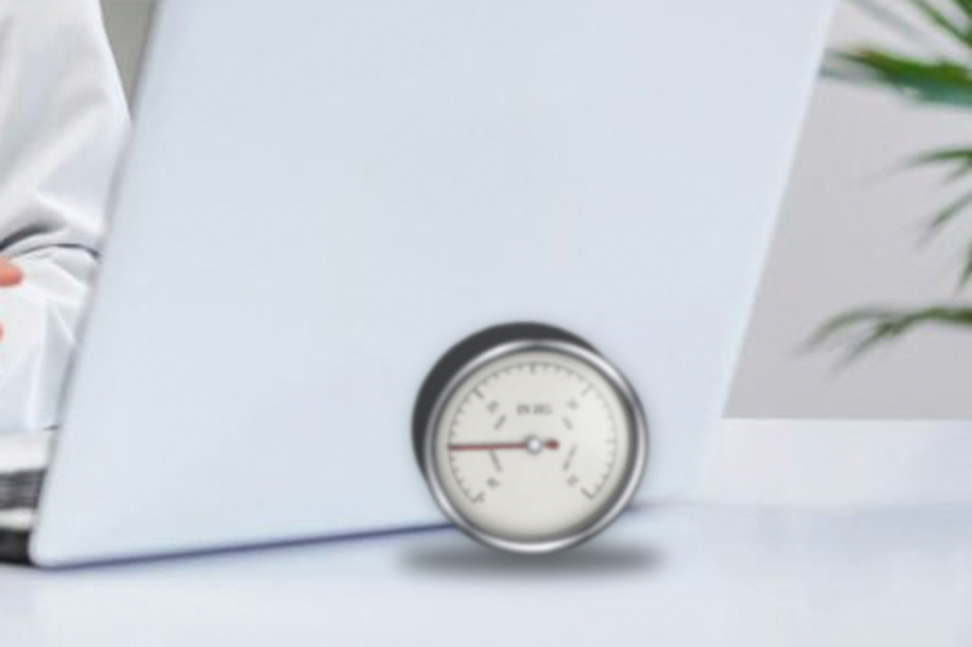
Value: inHg 28.5
